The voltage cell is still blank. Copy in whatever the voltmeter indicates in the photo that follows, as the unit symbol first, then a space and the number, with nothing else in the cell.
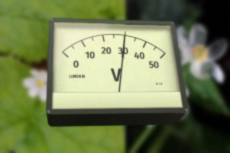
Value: V 30
